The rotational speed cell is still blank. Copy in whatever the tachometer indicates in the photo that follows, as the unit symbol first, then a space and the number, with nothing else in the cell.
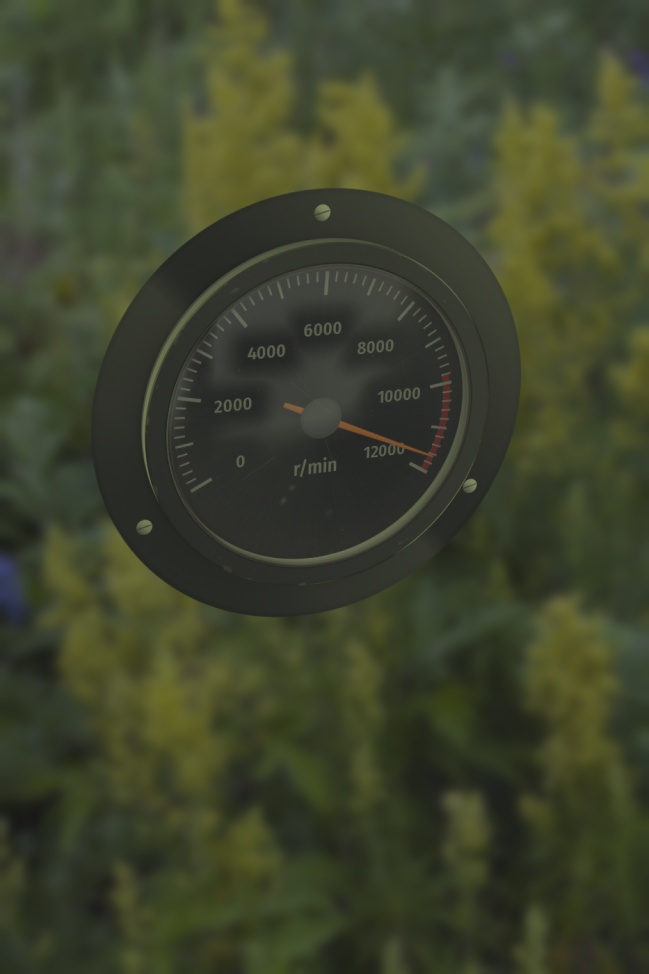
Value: rpm 11600
